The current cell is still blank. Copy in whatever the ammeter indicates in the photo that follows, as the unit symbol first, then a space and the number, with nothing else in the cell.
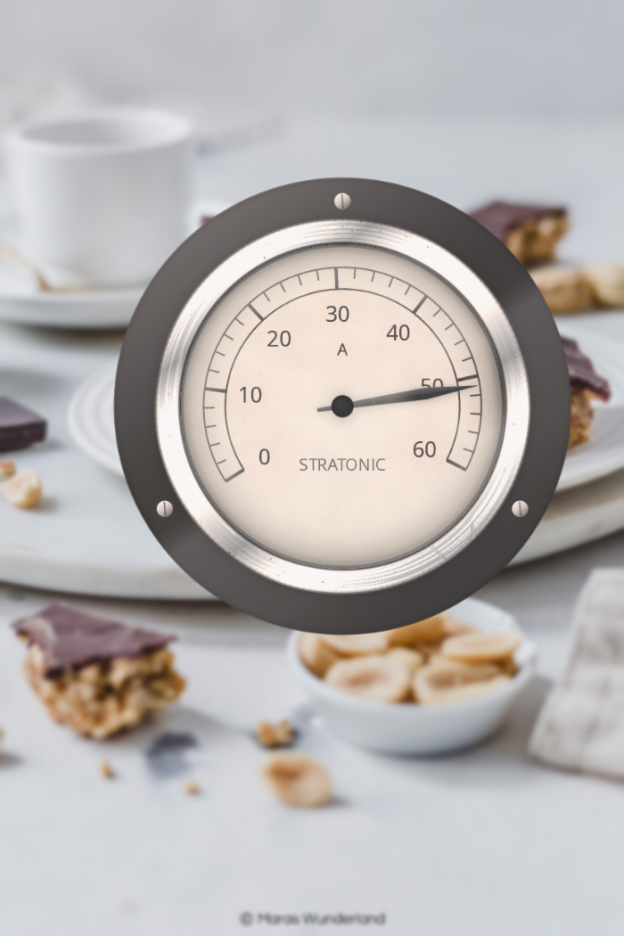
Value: A 51
